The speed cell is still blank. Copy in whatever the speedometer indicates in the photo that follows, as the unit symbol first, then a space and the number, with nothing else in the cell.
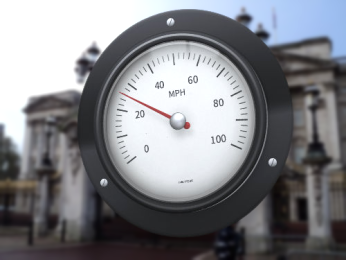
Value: mph 26
